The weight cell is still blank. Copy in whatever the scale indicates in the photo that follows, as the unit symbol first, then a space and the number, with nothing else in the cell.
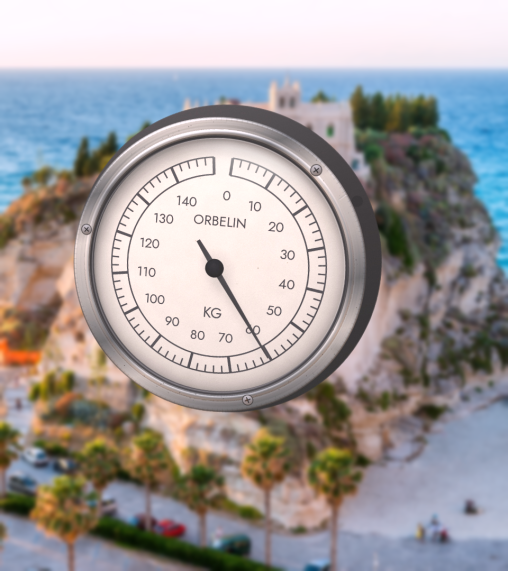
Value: kg 60
